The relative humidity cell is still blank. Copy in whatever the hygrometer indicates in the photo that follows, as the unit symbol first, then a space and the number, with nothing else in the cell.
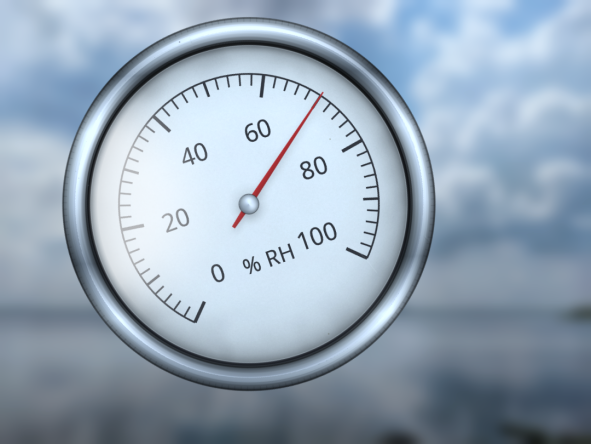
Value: % 70
